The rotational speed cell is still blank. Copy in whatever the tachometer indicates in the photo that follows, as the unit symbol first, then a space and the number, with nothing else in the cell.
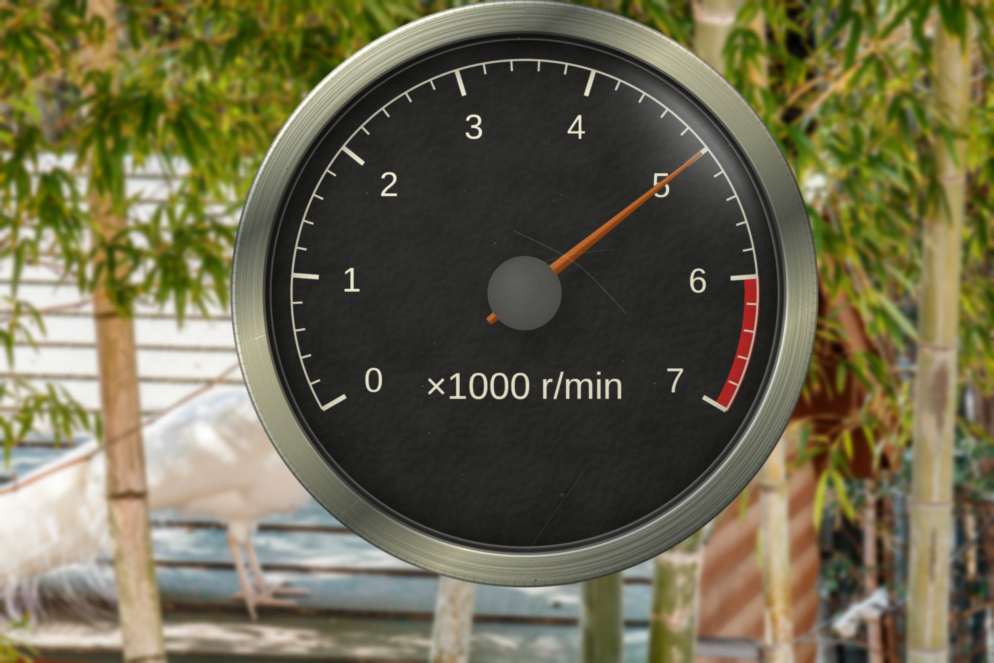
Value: rpm 5000
